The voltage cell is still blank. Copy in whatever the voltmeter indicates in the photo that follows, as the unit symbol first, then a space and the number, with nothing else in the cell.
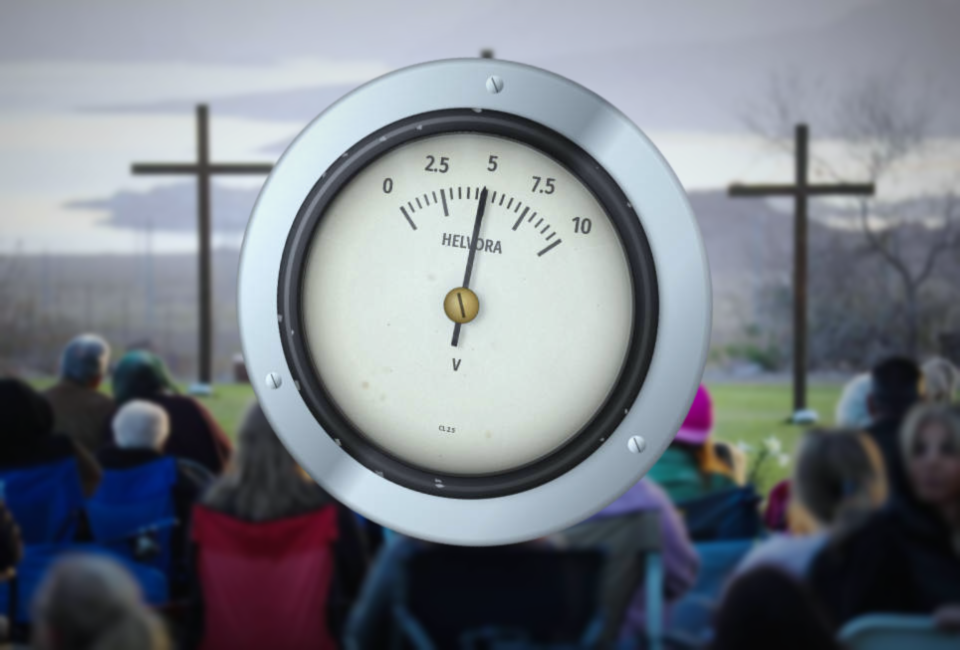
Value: V 5
